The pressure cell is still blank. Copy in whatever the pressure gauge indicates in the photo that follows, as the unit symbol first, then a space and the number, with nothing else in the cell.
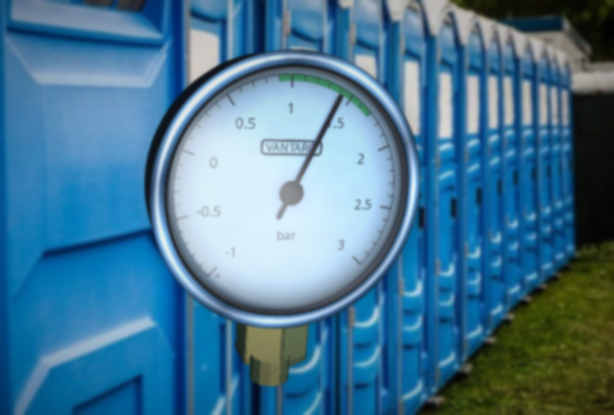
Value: bar 1.4
